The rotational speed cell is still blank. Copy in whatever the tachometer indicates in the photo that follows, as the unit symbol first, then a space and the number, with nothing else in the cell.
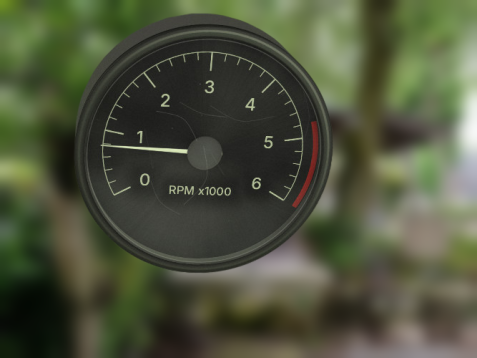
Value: rpm 800
